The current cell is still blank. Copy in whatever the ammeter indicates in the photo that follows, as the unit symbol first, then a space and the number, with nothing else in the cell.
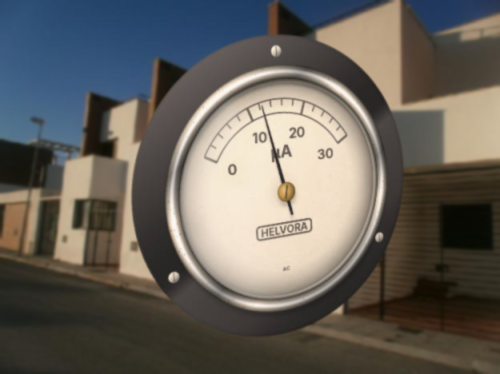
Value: µA 12
